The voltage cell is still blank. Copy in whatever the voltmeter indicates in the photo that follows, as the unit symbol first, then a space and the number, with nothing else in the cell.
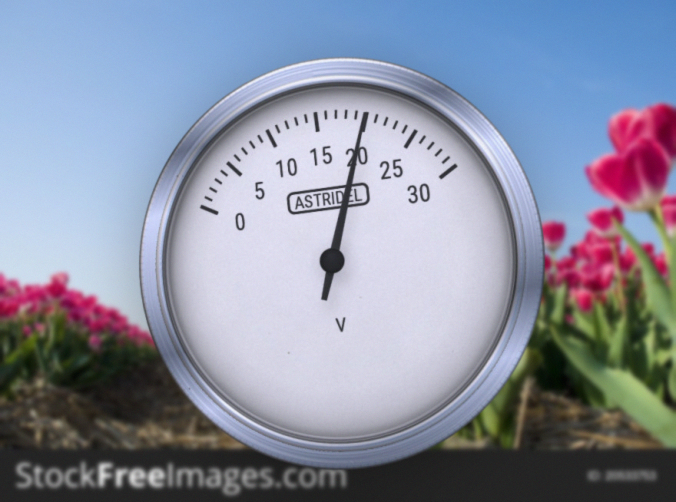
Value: V 20
